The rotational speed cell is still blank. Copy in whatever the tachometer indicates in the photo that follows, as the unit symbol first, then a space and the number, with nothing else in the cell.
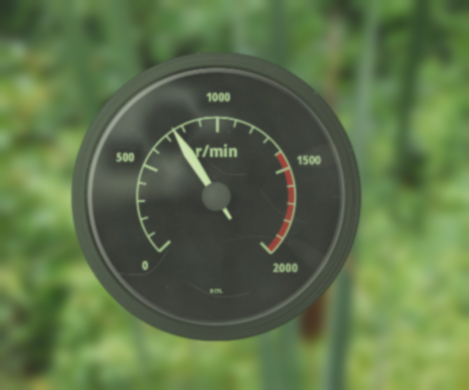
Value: rpm 750
